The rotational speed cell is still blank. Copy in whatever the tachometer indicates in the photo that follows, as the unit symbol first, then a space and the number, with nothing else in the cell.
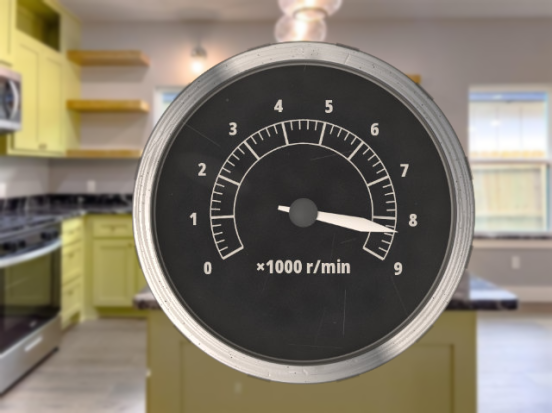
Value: rpm 8300
